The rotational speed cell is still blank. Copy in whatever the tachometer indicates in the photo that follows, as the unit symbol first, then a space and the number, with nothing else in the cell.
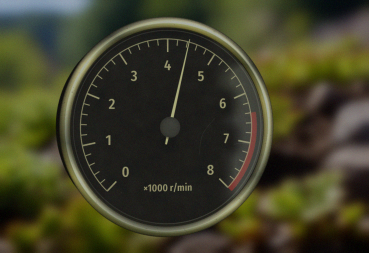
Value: rpm 4400
